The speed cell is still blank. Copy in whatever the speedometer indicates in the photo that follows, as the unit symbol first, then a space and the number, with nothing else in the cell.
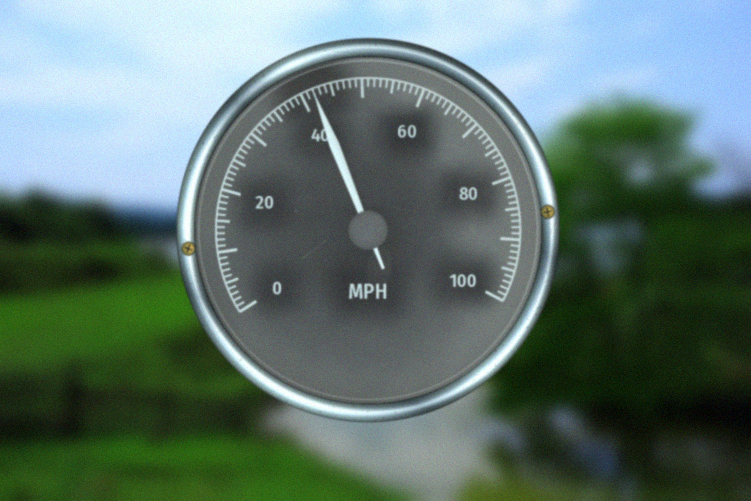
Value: mph 42
